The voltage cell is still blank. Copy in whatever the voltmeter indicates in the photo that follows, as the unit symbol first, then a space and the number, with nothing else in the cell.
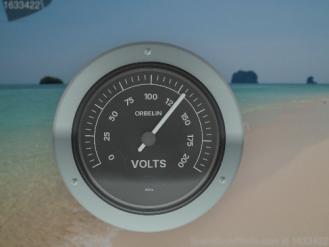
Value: V 130
